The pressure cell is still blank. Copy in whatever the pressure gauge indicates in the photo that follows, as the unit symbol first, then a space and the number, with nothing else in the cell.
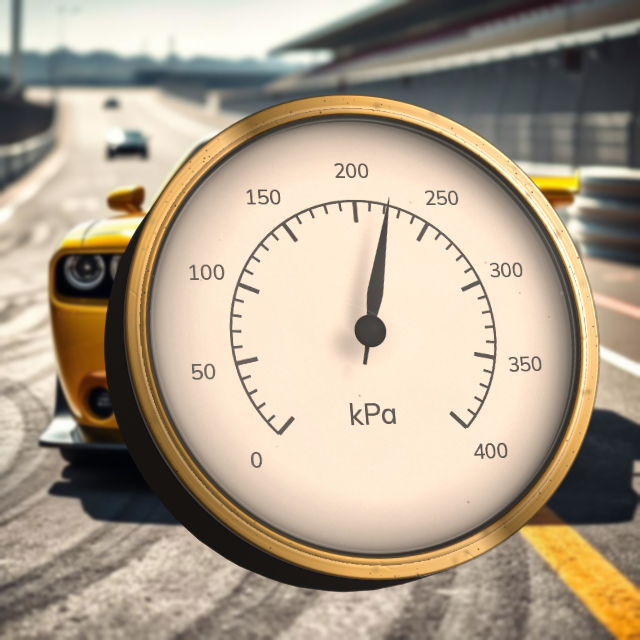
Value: kPa 220
